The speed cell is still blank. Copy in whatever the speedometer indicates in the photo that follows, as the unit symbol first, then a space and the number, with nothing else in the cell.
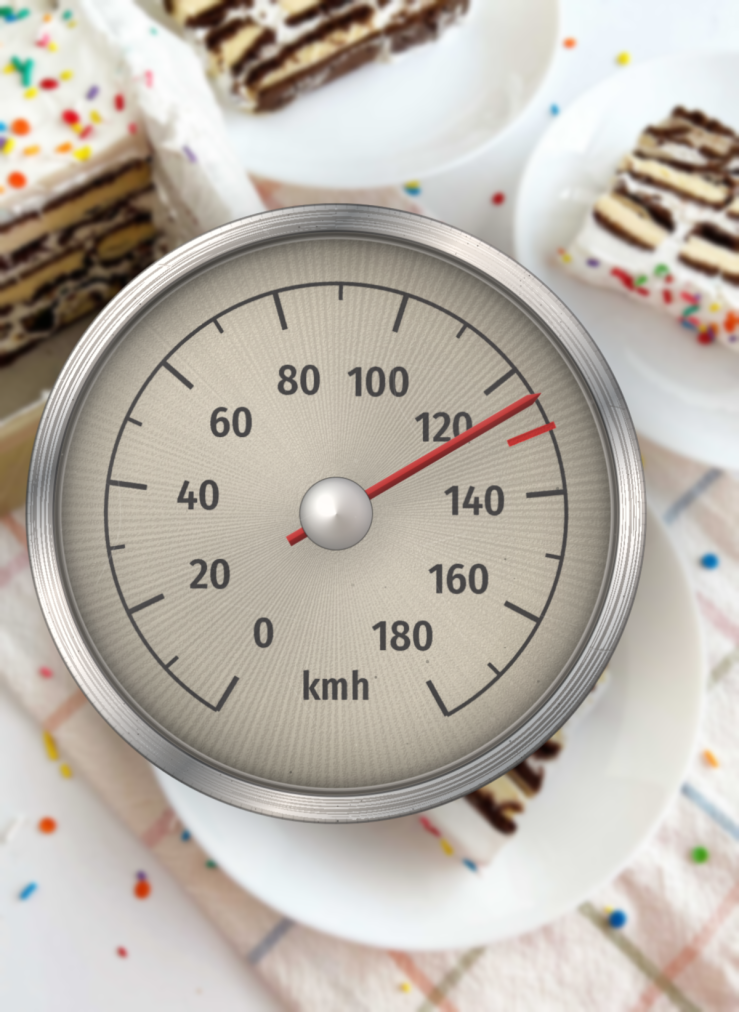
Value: km/h 125
